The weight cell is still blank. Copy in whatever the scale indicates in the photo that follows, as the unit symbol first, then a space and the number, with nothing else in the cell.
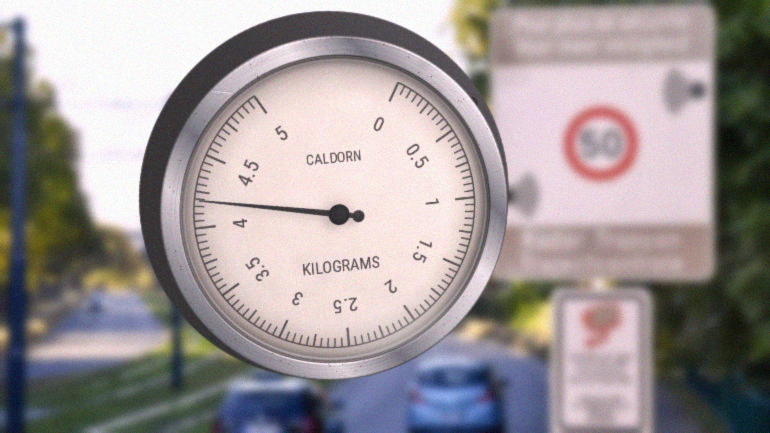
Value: kg 4.2
